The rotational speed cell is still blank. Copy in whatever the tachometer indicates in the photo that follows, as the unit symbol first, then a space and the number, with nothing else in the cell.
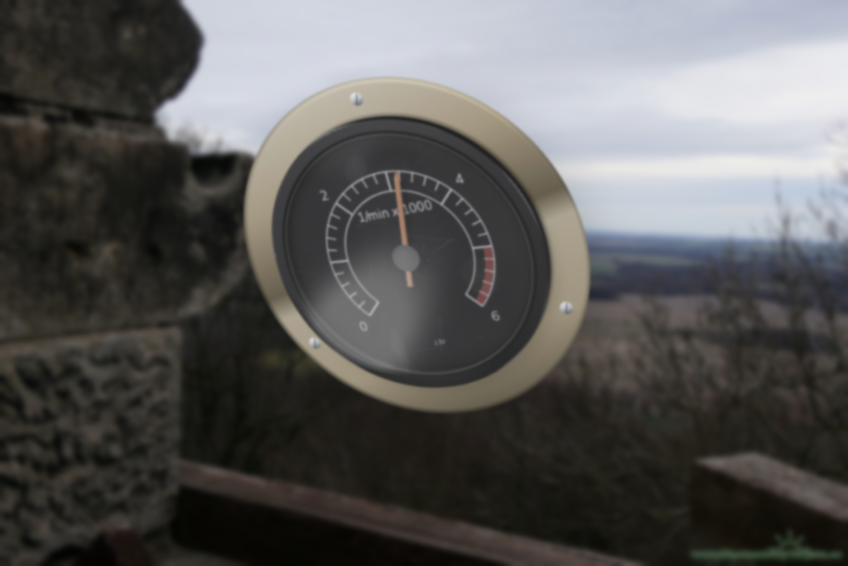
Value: rpm 3200
